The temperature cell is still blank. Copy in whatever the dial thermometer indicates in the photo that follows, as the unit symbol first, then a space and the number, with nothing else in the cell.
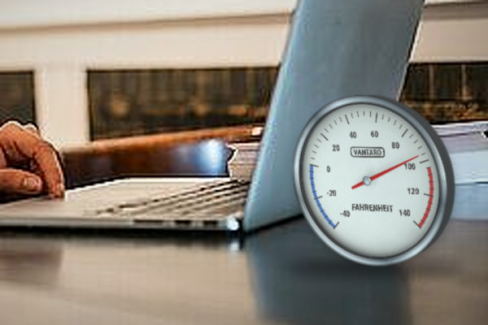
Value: °F 96
